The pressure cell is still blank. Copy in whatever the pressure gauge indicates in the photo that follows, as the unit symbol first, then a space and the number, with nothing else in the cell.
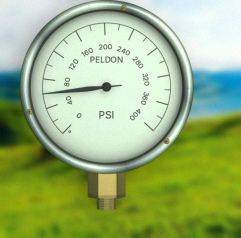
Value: psi 60
